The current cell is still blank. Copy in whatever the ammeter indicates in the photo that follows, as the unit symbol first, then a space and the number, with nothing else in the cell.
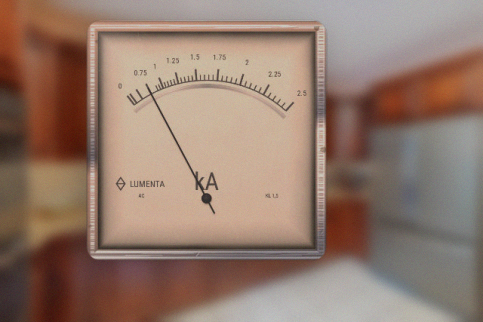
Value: kA 0.75
